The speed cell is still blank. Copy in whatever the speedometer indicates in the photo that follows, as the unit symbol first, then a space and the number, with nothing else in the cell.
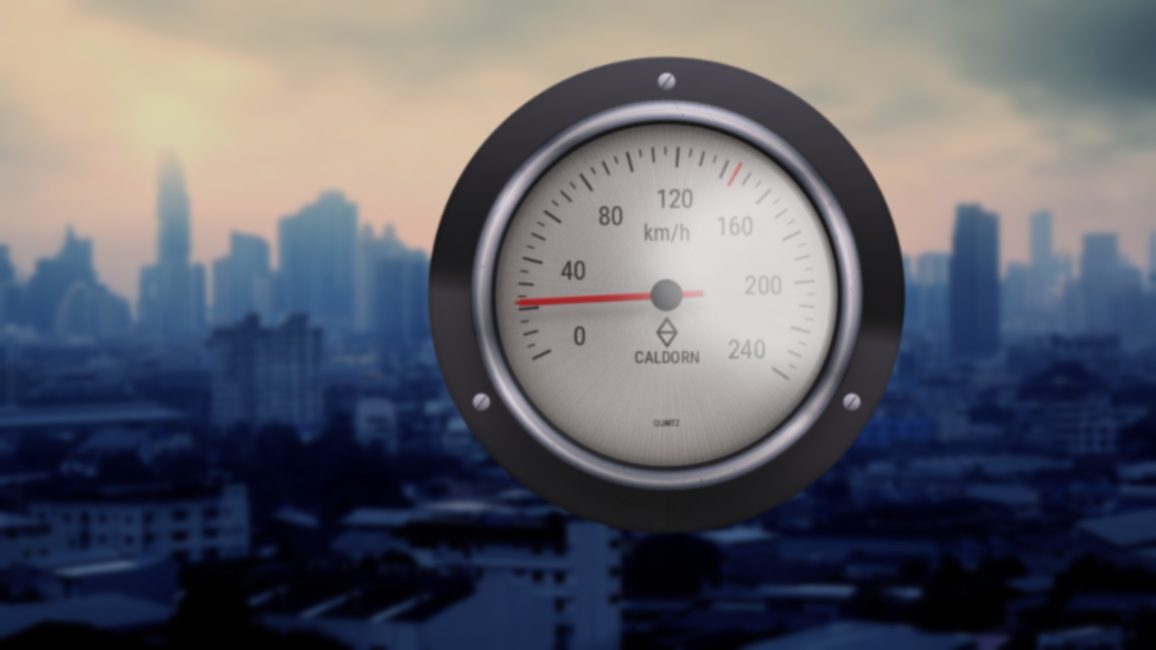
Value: km/h 22.5
